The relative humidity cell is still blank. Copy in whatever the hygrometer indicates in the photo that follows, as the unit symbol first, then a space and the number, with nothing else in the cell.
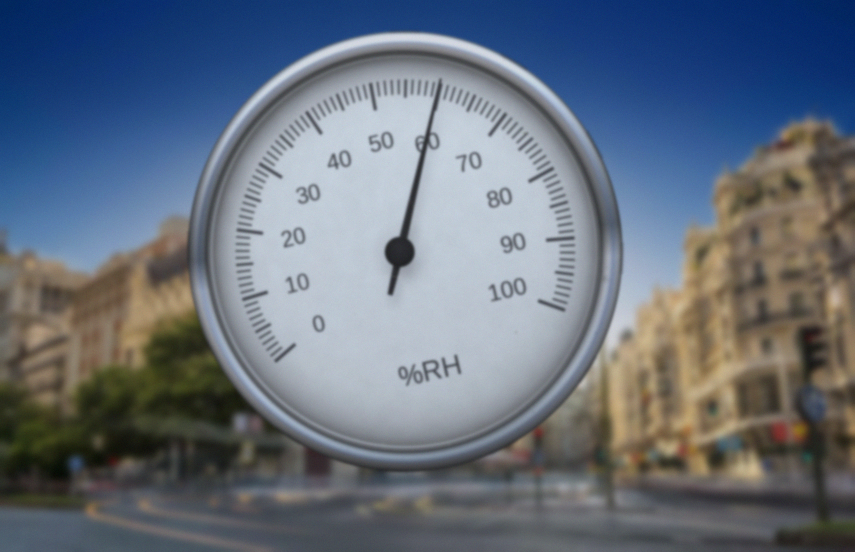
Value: % 60
